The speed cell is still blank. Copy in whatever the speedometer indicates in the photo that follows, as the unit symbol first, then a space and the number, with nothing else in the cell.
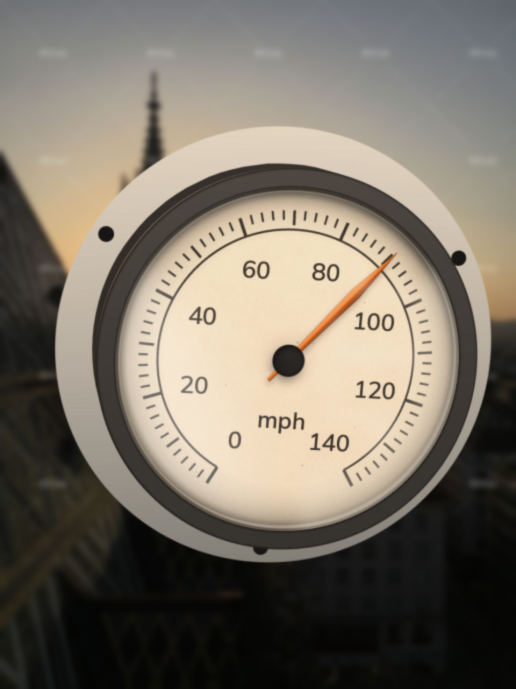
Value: mph 90
